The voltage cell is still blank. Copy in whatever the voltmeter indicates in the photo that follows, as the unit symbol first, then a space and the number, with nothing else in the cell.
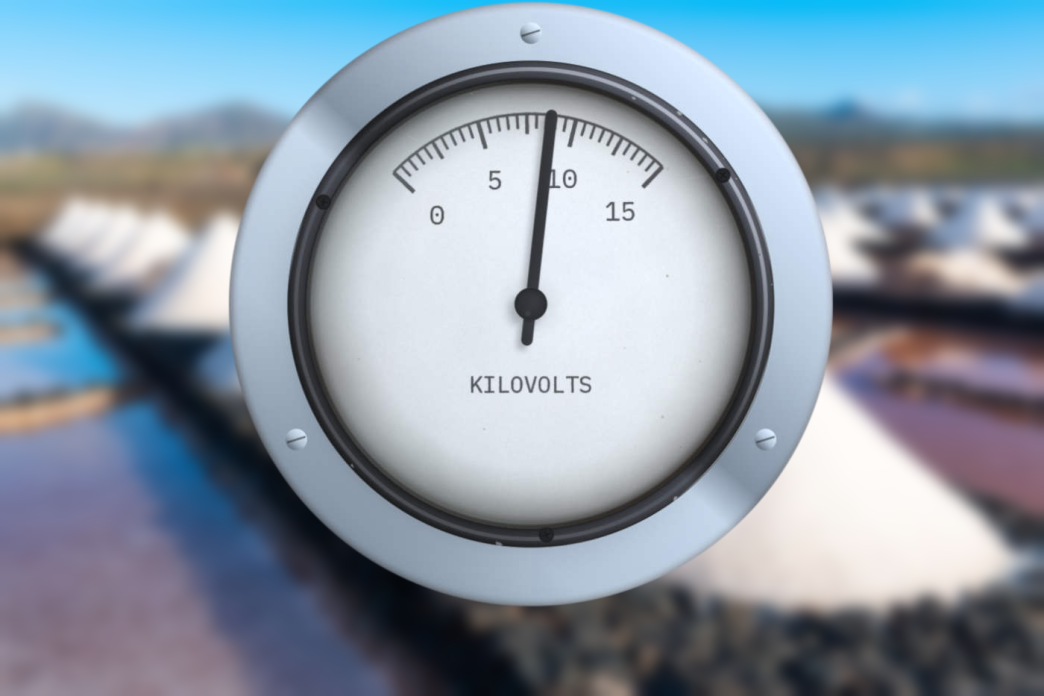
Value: kV 8.75
